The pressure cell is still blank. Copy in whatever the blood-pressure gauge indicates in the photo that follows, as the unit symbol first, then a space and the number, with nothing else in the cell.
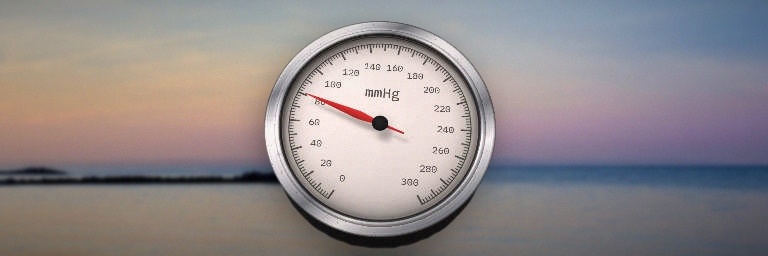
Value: mmHg 80
